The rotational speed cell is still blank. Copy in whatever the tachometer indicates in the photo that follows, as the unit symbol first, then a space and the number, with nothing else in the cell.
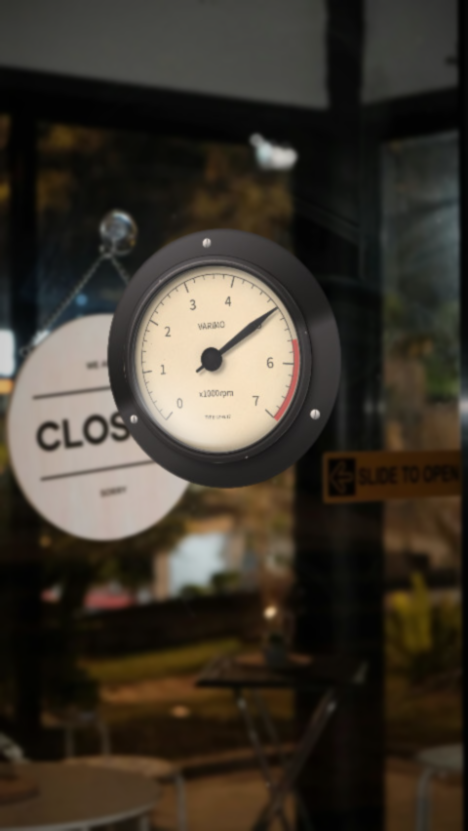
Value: rpm 5000
